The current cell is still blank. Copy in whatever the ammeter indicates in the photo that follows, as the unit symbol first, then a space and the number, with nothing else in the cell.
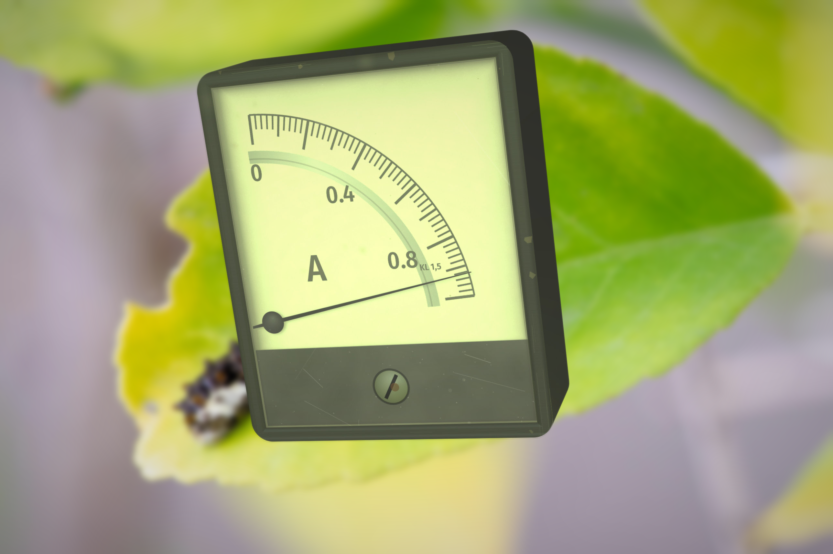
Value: A 0.92
